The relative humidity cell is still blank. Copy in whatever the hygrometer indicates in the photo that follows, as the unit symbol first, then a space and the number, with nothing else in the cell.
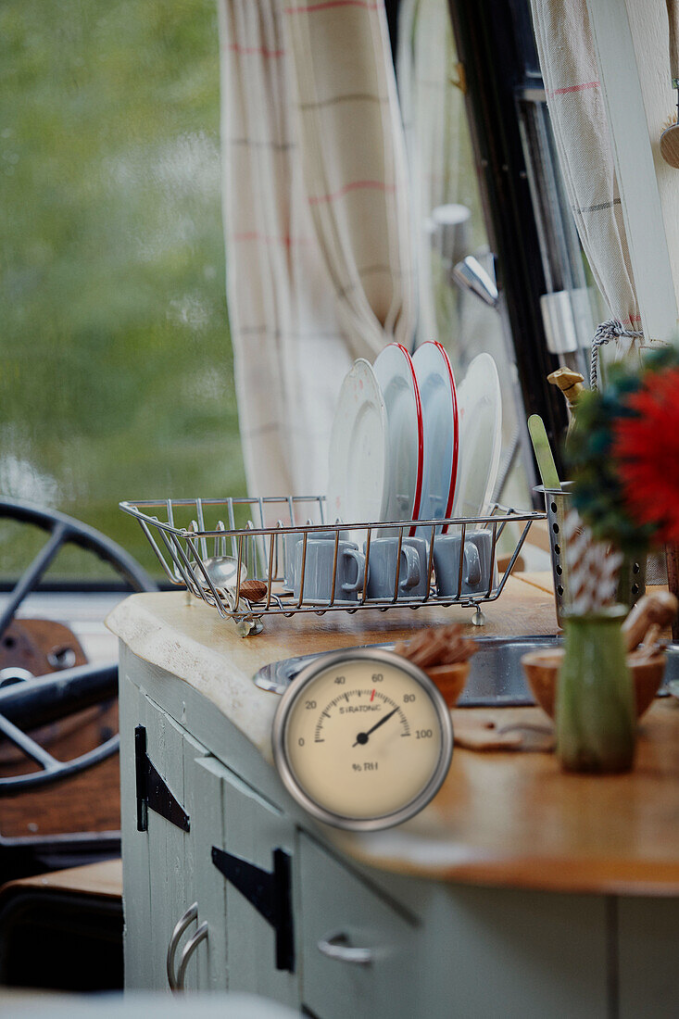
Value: % 80
